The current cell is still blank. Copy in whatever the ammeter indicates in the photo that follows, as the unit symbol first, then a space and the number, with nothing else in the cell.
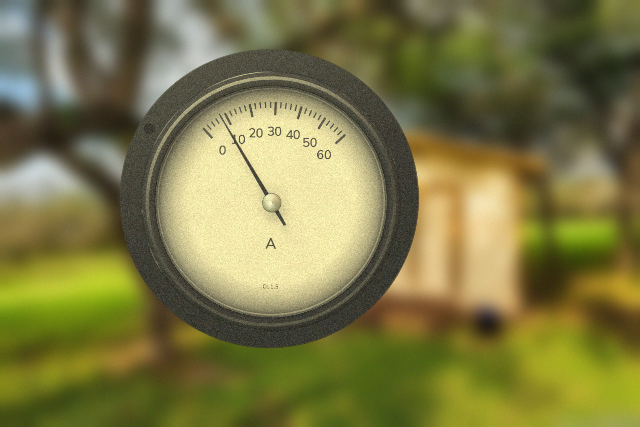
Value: A 8
